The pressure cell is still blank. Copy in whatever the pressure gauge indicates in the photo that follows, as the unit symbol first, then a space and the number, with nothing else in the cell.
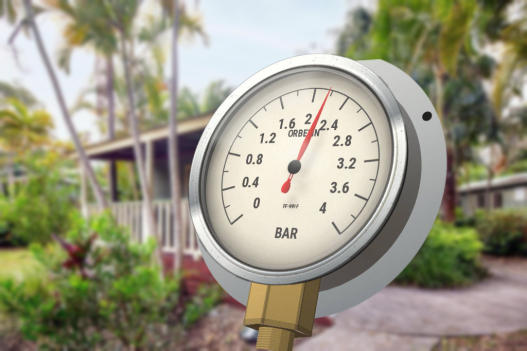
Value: bar 2.2
